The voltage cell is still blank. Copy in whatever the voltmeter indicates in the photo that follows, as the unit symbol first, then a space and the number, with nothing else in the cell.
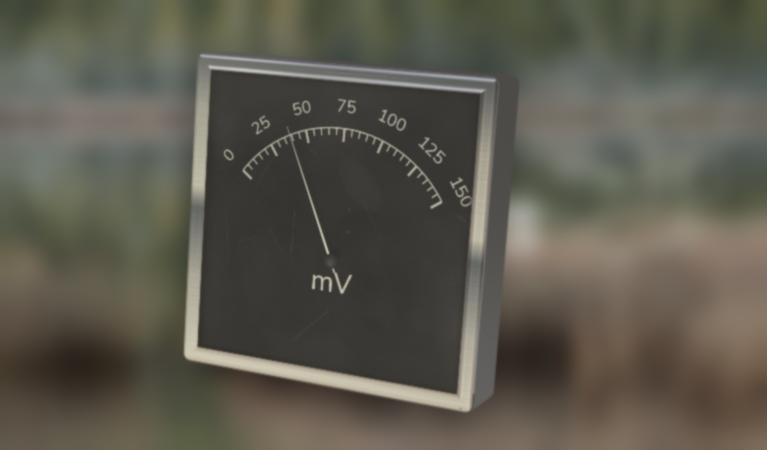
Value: mV 40
